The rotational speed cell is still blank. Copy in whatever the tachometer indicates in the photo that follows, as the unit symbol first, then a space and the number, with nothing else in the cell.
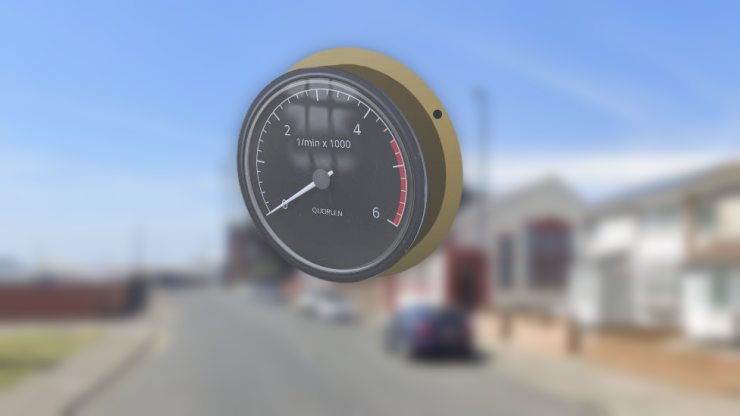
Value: rpm 0
